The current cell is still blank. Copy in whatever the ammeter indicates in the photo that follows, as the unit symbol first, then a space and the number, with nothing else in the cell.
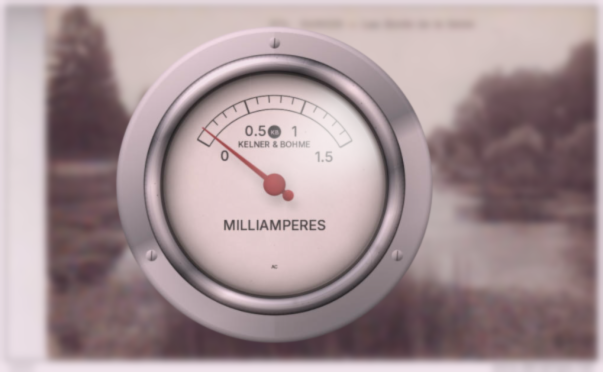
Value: mA 0.1
